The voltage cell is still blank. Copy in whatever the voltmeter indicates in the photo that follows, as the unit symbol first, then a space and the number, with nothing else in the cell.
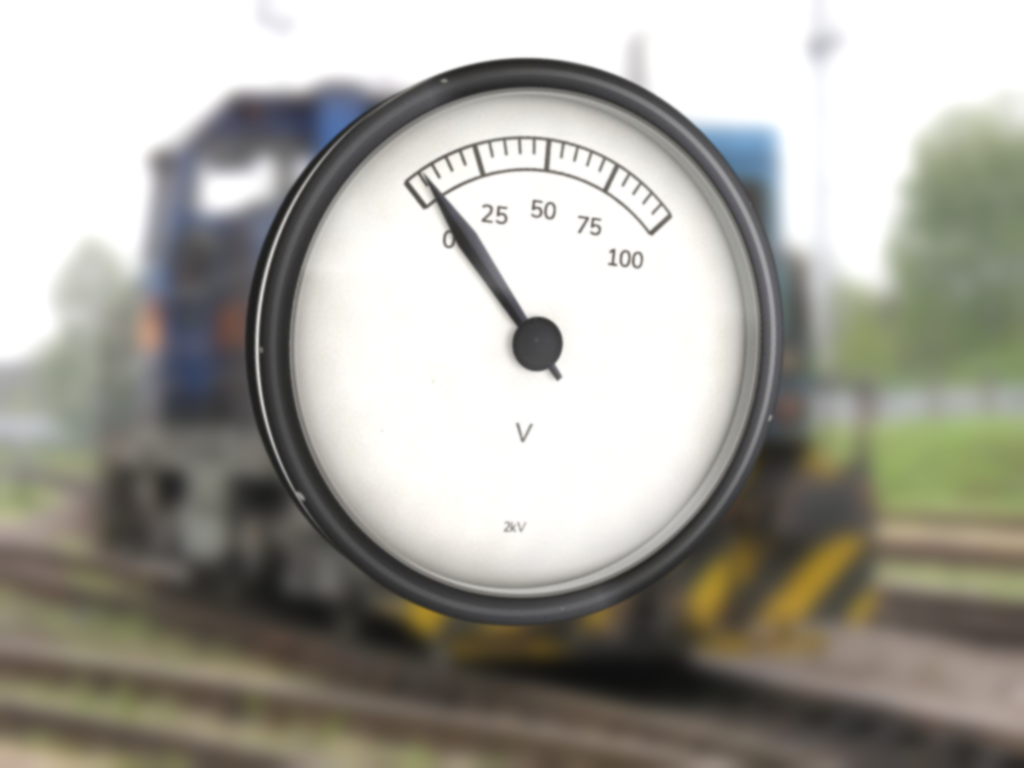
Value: V 5
